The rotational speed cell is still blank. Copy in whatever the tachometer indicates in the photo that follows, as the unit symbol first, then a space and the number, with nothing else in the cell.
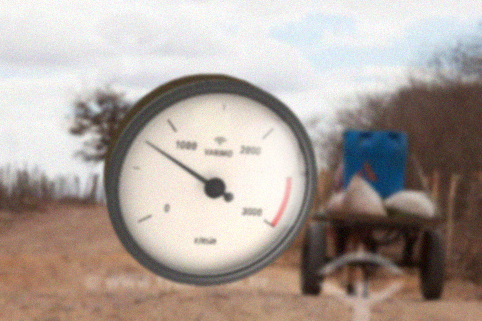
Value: rpm 750
